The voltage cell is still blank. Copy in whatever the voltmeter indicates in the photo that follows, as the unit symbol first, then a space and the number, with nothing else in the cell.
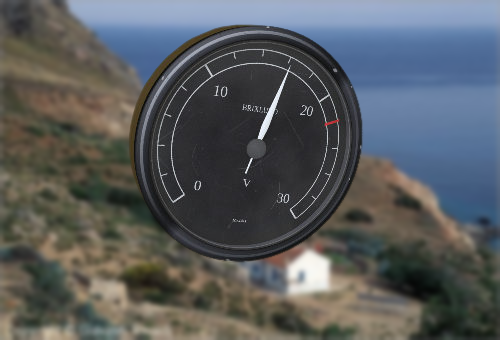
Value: V 16
